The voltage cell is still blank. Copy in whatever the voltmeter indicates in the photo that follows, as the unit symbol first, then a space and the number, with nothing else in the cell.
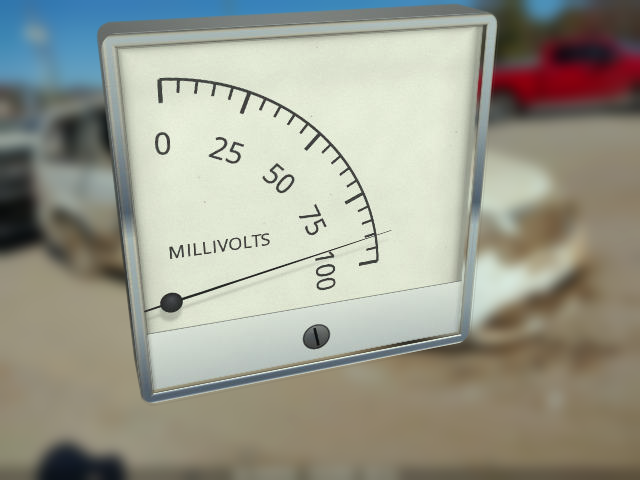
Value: mV 90
